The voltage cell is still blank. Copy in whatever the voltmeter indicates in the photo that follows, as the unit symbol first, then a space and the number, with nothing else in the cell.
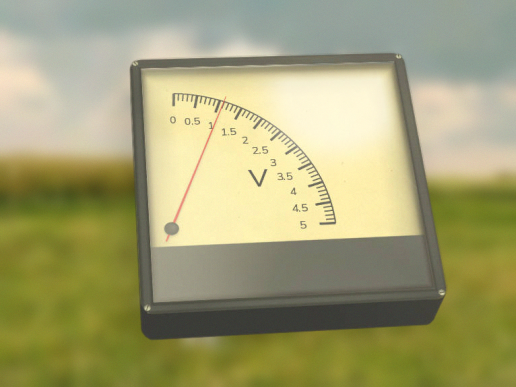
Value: V 1.1
